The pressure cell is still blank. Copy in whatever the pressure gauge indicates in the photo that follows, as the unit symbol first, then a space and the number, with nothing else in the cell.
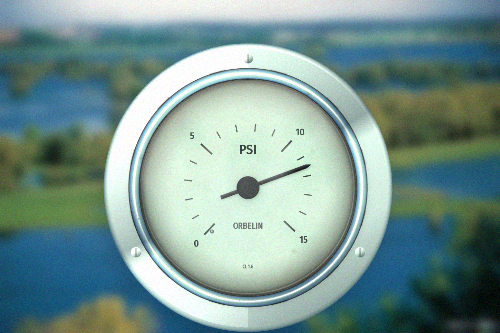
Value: psi 11.5
